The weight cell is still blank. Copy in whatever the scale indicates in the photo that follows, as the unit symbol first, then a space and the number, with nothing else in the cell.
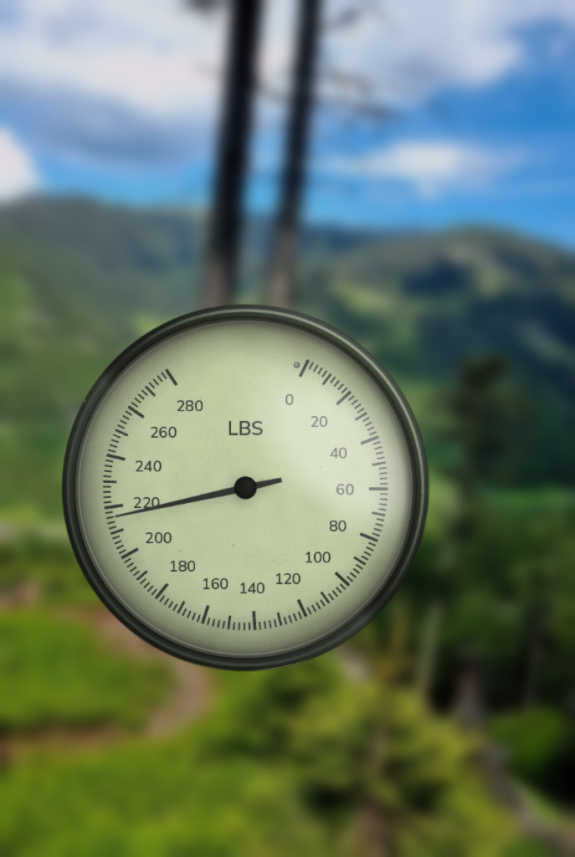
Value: lb 216
